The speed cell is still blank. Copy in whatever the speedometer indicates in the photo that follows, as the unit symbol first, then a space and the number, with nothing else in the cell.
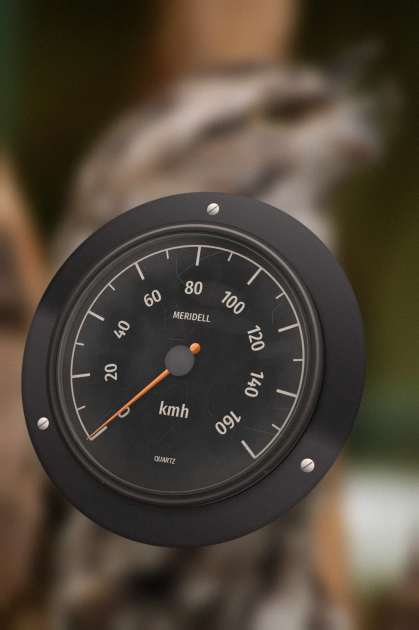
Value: km/h 0
